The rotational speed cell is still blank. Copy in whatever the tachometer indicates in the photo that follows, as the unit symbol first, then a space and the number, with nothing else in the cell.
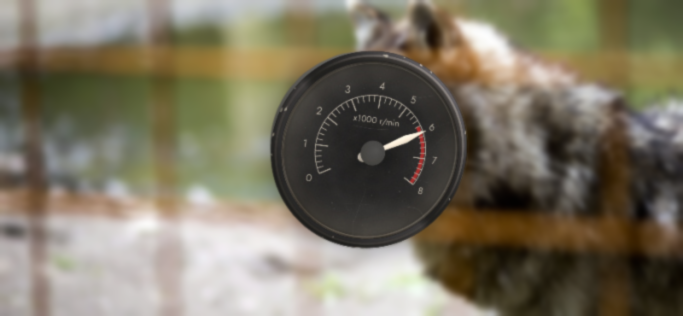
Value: rpm 6000
